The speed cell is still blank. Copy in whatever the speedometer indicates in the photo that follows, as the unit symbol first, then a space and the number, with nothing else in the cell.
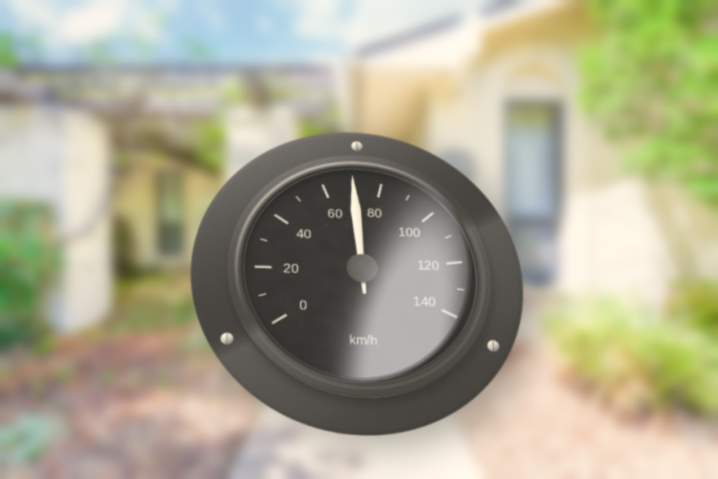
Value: km/h 70
